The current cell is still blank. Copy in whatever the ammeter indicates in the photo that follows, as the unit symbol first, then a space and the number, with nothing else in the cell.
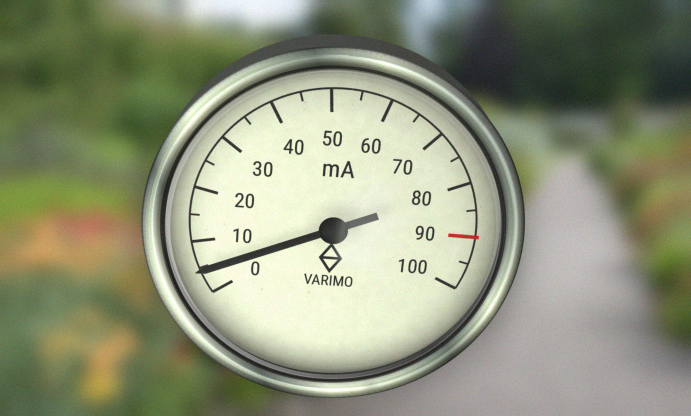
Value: mA 5
